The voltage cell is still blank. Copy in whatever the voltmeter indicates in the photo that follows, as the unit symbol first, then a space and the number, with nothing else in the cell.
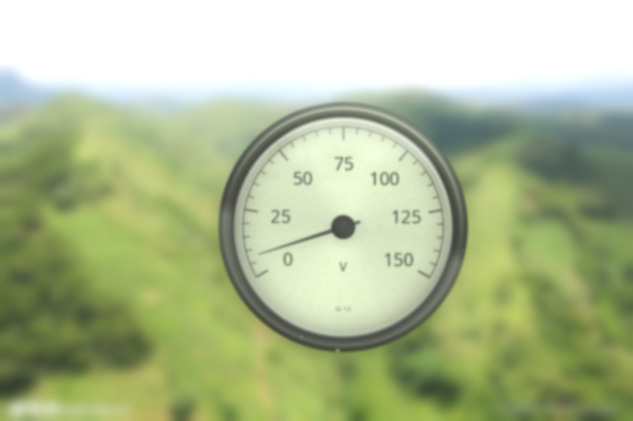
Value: V 7.5
